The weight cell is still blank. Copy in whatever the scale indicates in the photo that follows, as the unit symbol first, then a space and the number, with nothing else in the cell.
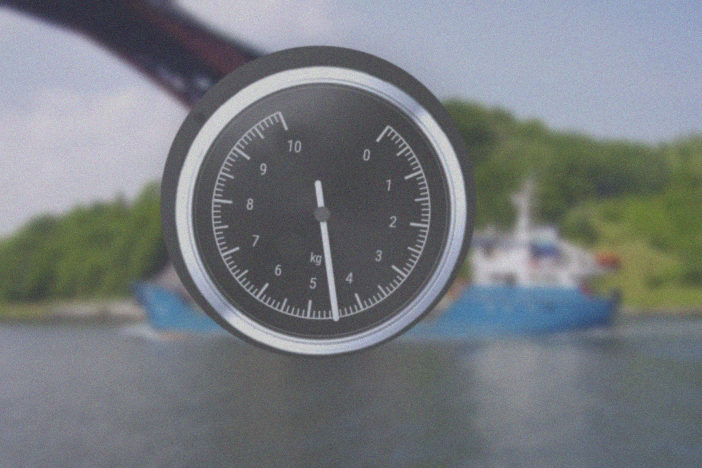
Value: kg 4.5
